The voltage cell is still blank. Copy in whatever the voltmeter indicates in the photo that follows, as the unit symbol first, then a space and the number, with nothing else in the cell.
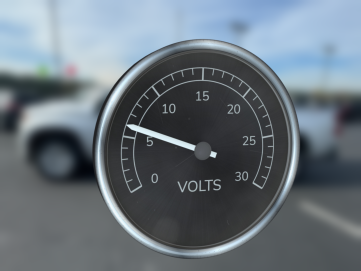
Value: V 6
